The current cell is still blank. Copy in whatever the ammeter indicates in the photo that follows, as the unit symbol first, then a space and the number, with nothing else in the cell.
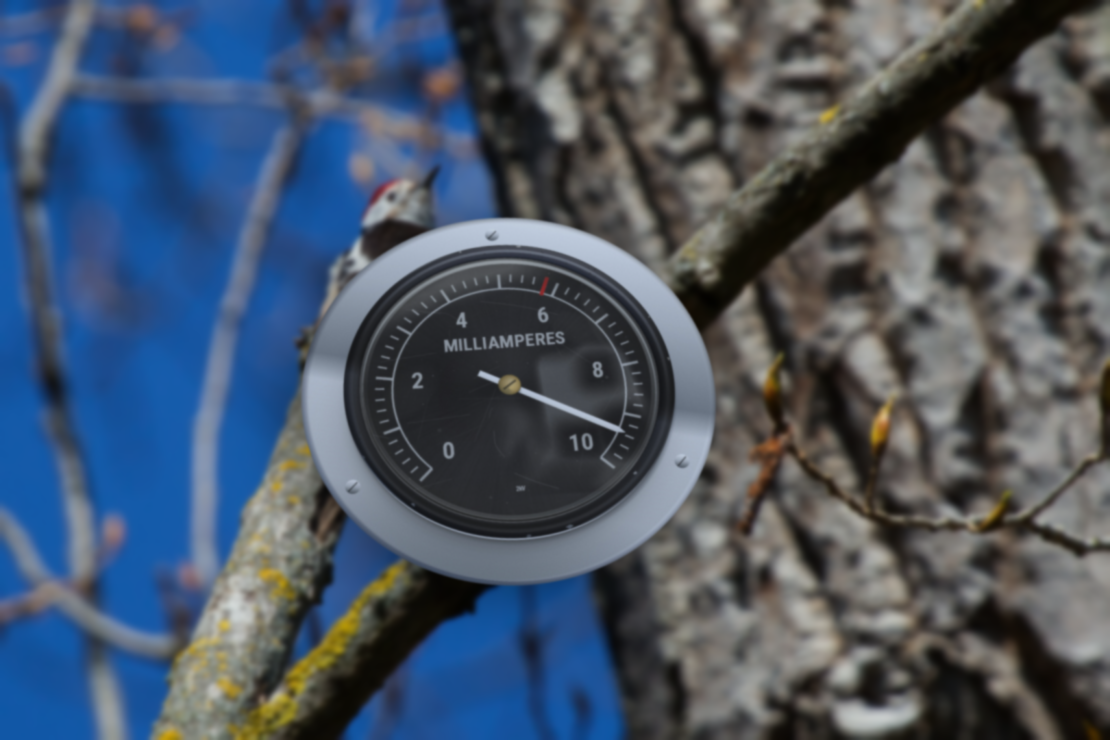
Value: mA 9.4
